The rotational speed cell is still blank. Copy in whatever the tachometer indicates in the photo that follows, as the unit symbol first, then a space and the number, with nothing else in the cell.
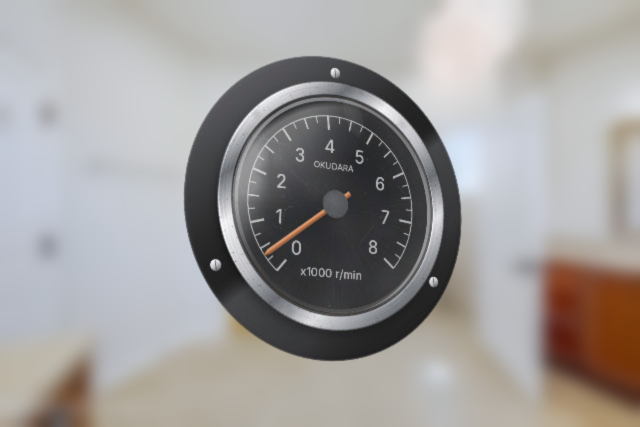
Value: rpm 375
